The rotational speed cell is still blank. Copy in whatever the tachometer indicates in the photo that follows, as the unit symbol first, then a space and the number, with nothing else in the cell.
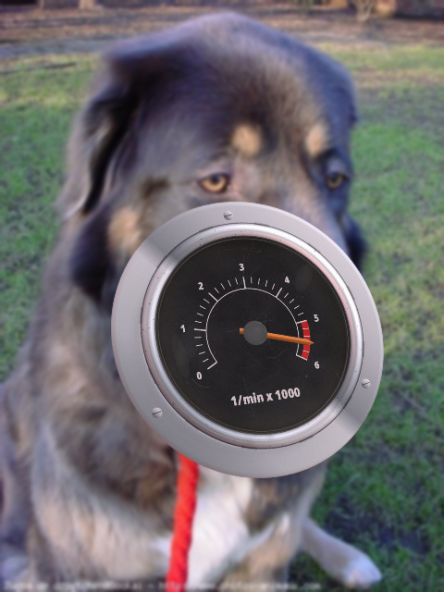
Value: rpm 5600
